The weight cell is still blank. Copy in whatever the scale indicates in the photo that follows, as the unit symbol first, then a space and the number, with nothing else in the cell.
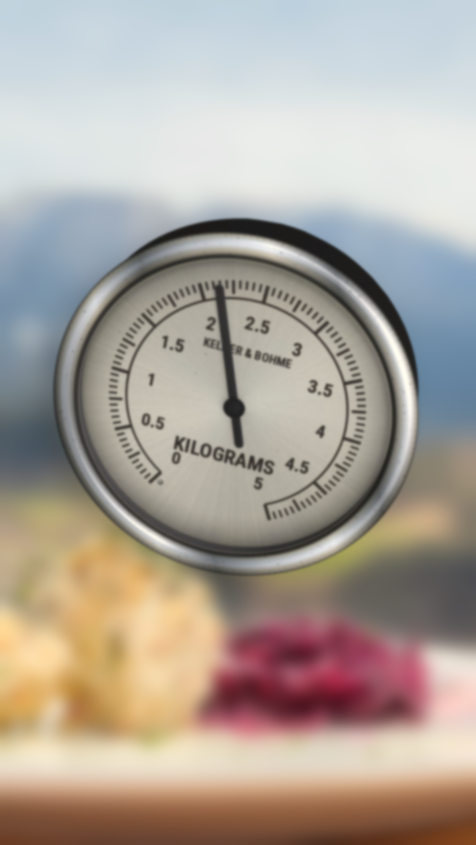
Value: kg 2.15
